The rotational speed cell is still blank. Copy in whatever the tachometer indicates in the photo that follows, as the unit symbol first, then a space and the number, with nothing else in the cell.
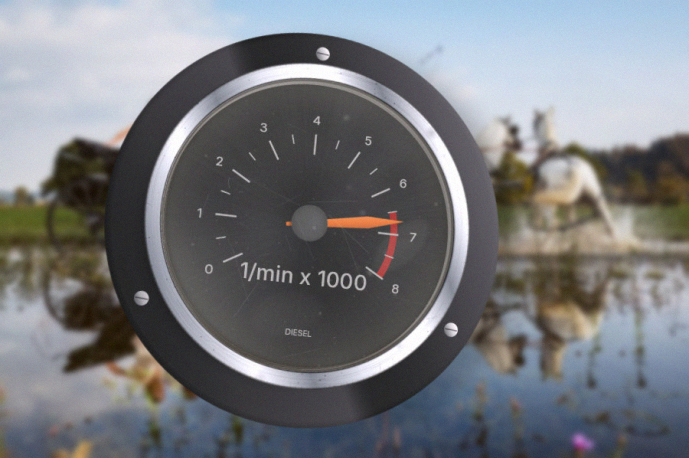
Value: rpm 6750
